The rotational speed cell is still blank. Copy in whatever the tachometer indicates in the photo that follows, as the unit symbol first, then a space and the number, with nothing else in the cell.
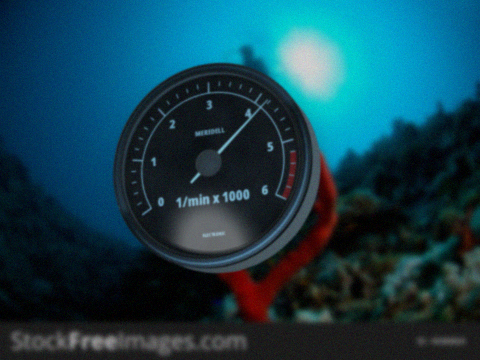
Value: rpm 4200
